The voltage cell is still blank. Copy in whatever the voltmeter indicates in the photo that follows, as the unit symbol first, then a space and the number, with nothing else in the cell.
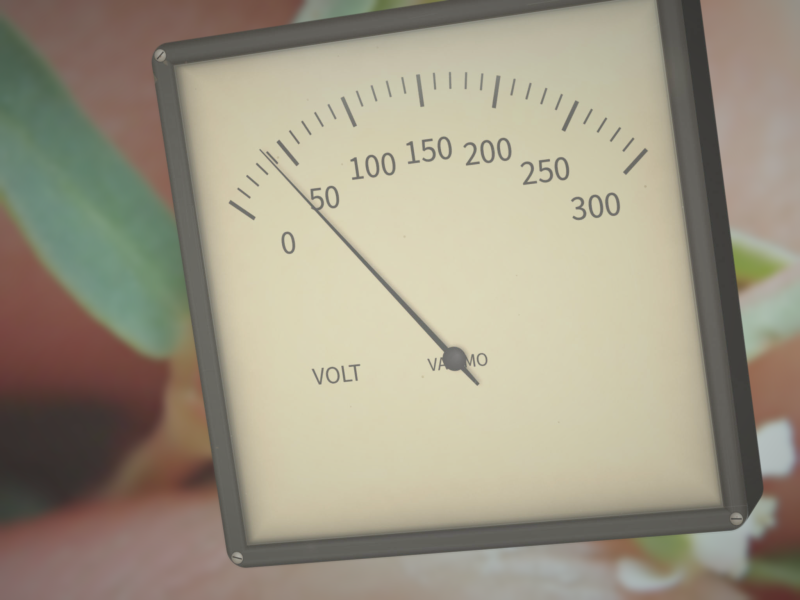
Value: V 40
